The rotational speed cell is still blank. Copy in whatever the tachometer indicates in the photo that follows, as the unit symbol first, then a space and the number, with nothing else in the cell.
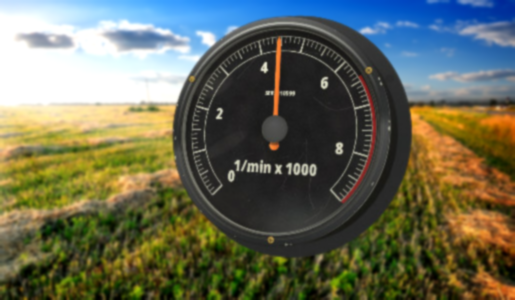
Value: rpm 4500
